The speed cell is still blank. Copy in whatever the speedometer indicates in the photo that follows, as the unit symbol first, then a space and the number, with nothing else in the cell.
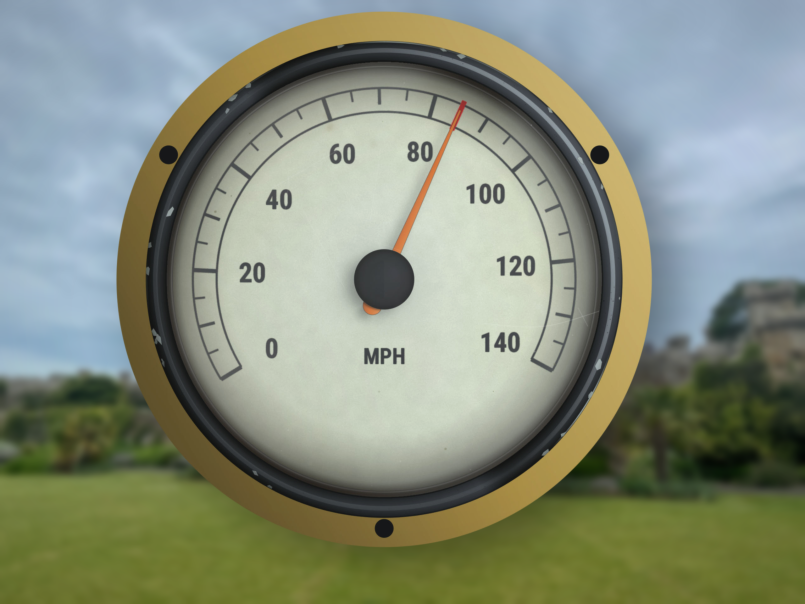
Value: mph 85
